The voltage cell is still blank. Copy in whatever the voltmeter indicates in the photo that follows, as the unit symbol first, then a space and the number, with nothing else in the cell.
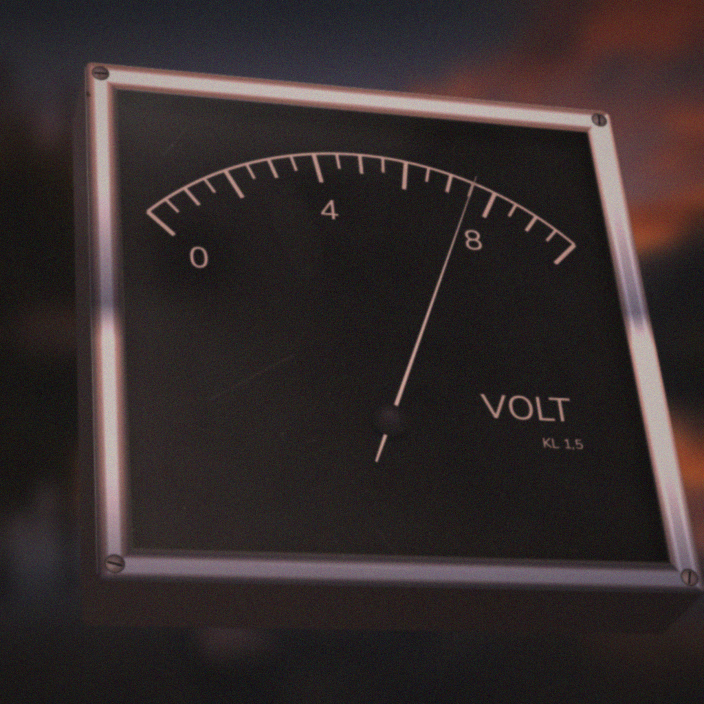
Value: V 7.5
